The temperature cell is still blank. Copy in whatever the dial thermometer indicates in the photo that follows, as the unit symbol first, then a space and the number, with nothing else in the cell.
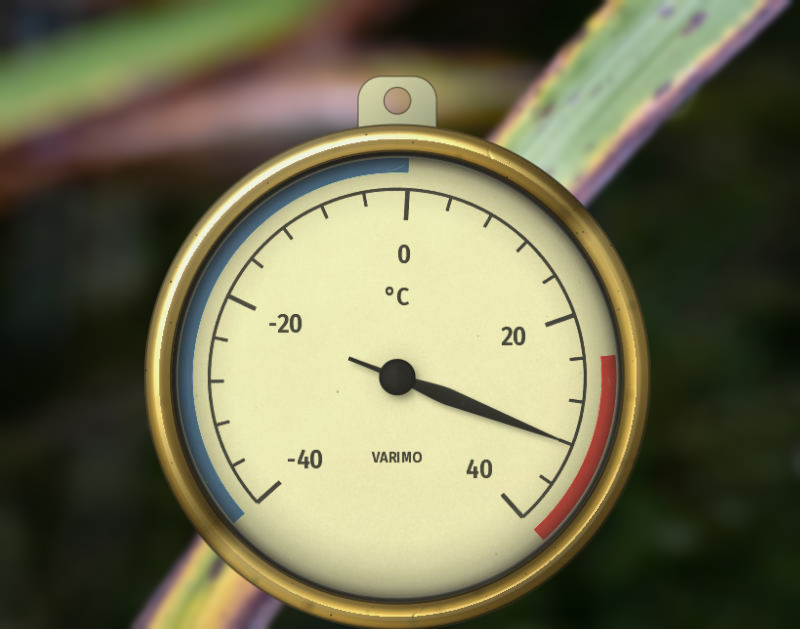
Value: °C 32
